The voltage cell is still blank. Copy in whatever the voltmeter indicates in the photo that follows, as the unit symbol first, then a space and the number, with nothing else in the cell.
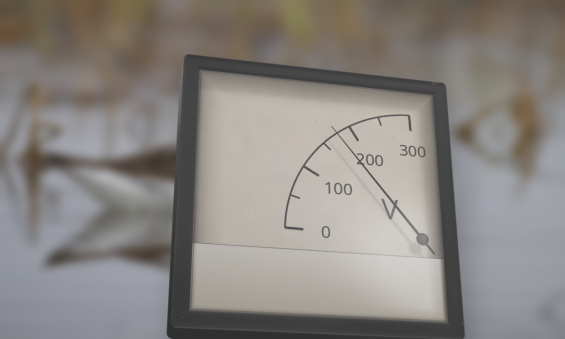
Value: V 175
